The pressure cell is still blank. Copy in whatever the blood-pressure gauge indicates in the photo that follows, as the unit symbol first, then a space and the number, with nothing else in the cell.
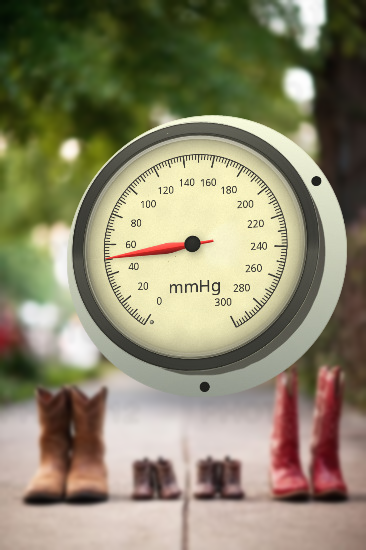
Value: mmHg 50
